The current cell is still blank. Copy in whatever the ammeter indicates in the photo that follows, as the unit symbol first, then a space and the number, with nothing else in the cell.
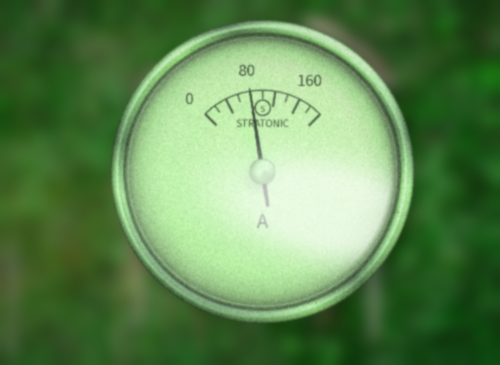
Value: A 80
